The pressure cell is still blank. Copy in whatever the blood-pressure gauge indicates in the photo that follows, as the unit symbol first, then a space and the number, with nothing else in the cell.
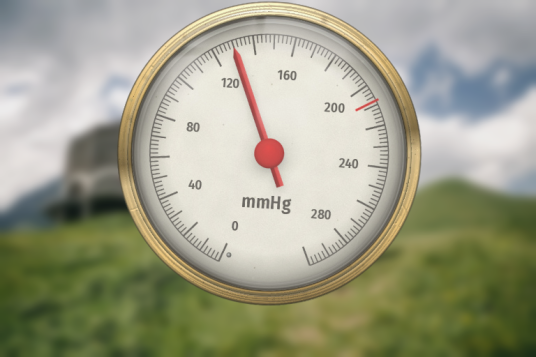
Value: mmHg 130
